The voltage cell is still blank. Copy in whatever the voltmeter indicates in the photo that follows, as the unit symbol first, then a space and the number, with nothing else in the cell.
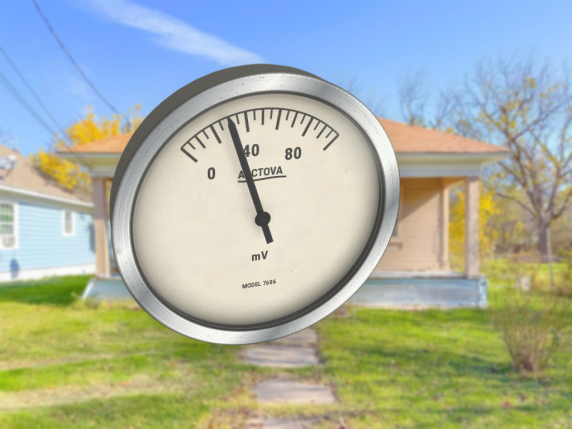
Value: mV 30
